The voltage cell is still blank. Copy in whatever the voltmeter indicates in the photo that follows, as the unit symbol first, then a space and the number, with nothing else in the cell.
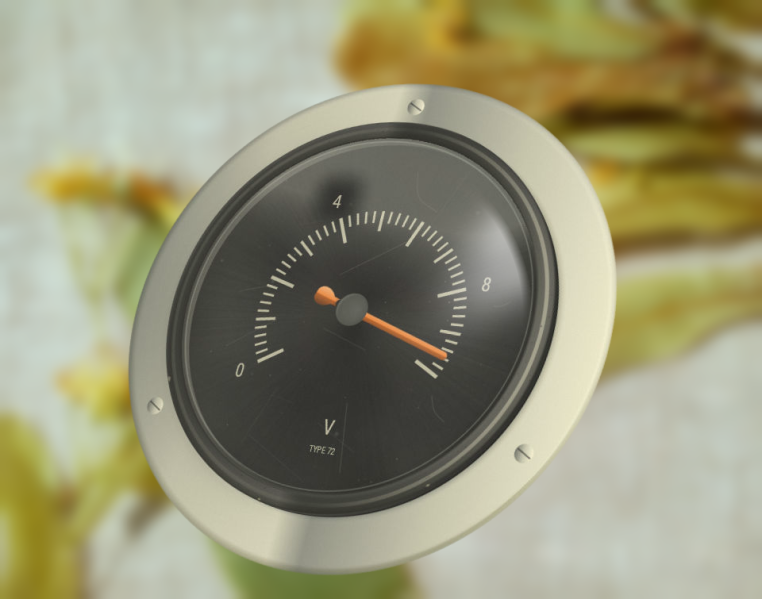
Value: V 9.6
